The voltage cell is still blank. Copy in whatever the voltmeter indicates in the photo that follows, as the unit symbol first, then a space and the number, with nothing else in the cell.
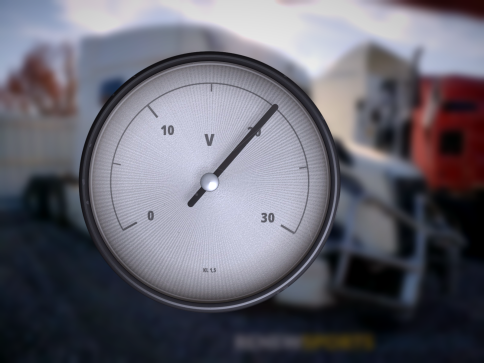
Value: V 20
